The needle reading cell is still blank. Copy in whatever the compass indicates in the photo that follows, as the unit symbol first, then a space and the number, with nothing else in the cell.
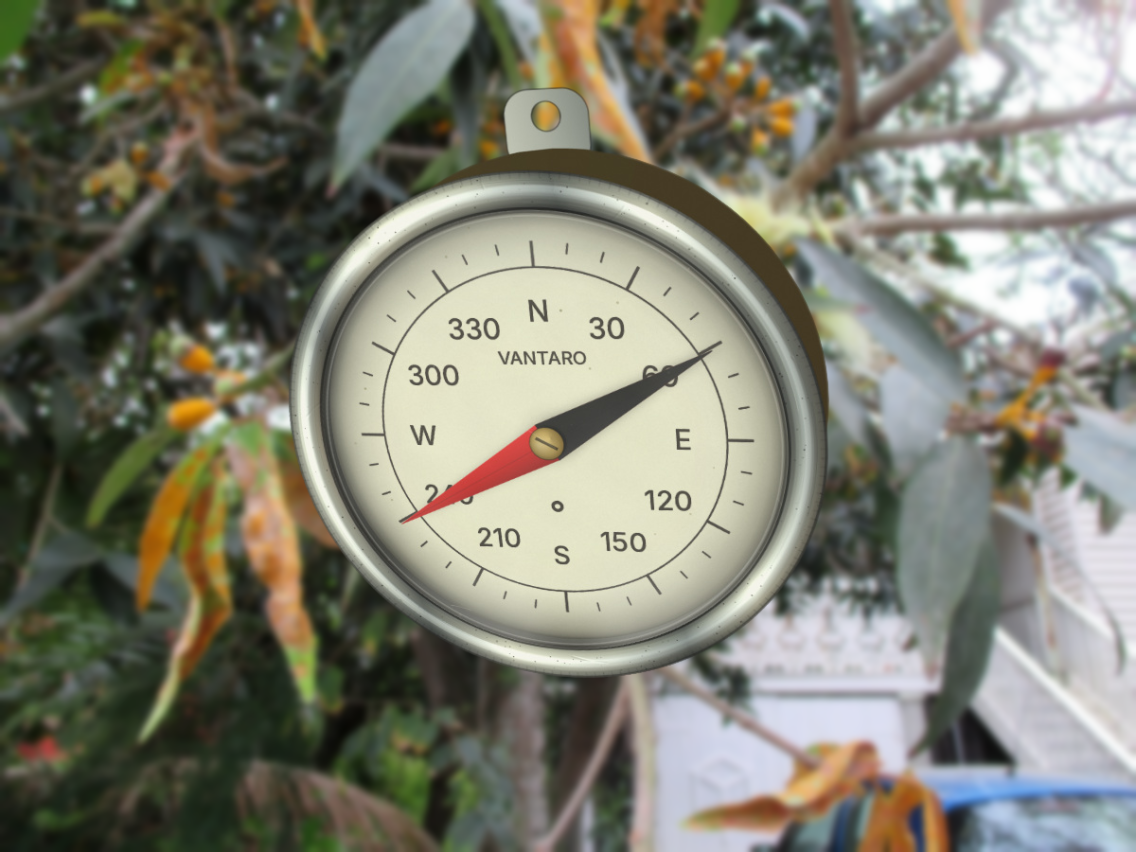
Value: ° 240
